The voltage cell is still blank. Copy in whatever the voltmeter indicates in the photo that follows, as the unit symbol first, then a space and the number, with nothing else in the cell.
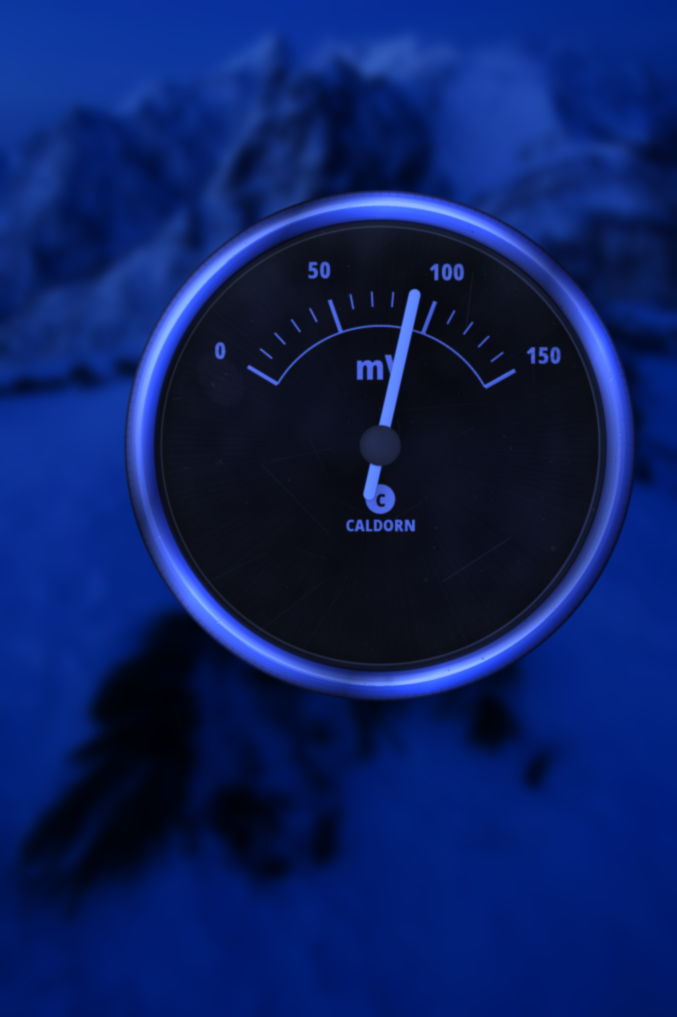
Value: mV 90
